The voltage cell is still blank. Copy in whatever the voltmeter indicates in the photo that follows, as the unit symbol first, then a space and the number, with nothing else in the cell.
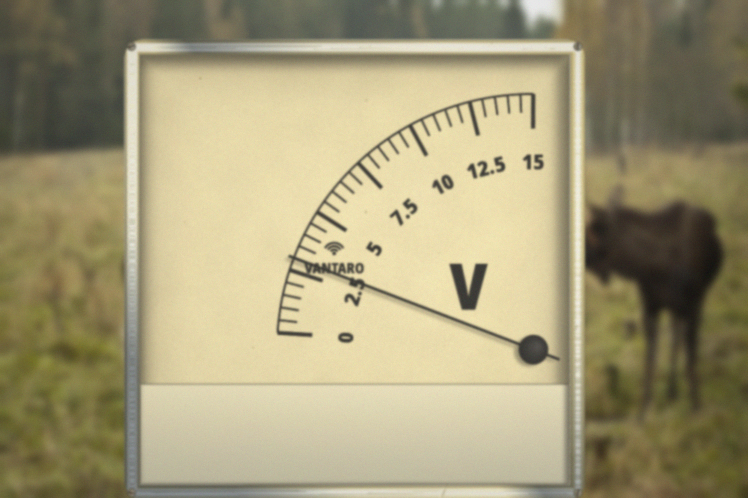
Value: V 3
